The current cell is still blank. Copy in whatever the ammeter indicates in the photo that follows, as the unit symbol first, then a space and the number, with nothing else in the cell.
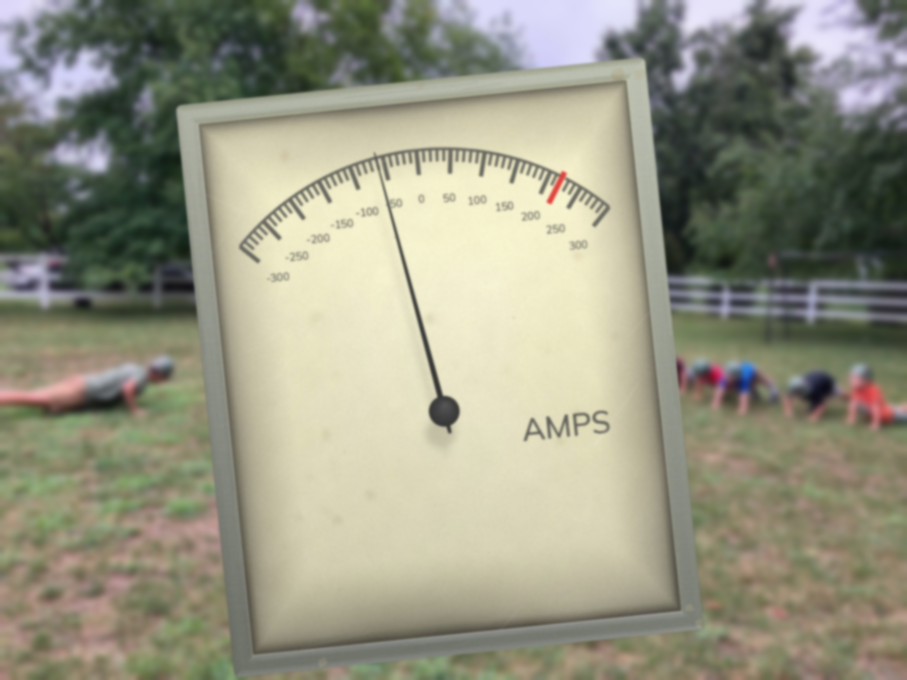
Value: A -60
